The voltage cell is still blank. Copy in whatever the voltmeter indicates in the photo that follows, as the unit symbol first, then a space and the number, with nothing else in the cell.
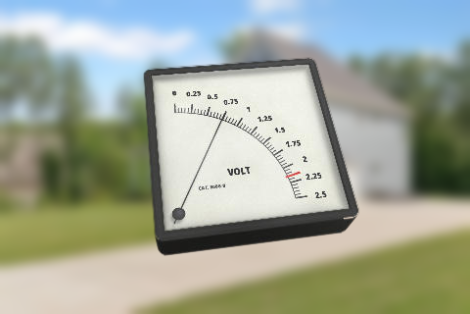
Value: V 0.75
